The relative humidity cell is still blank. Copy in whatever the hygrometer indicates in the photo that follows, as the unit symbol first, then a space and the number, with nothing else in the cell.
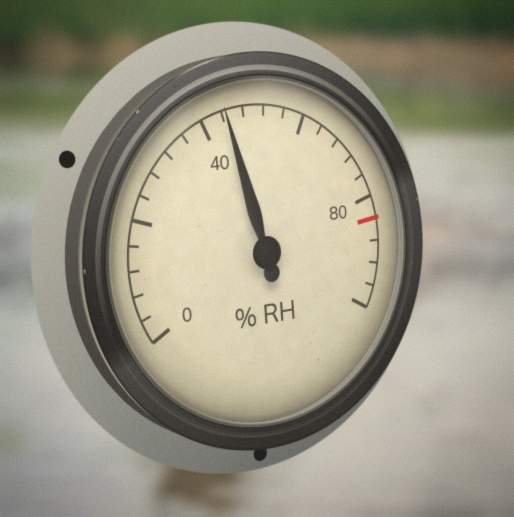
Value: % 44
